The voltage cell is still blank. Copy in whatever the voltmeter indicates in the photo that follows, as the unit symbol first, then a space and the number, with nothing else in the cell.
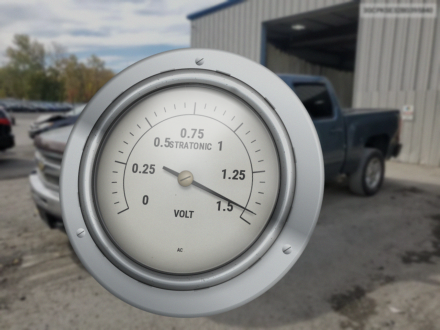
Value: V 1.45
